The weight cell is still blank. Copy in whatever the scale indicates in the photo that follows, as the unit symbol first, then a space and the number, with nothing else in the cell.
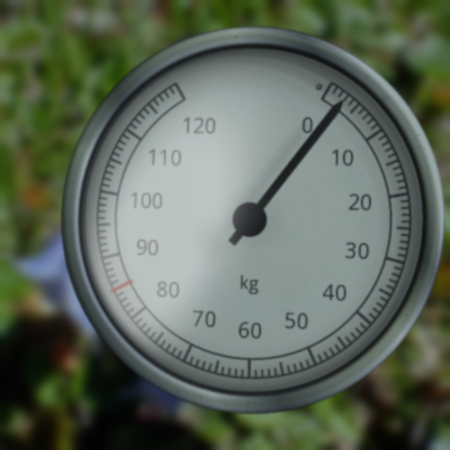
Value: kg 3
